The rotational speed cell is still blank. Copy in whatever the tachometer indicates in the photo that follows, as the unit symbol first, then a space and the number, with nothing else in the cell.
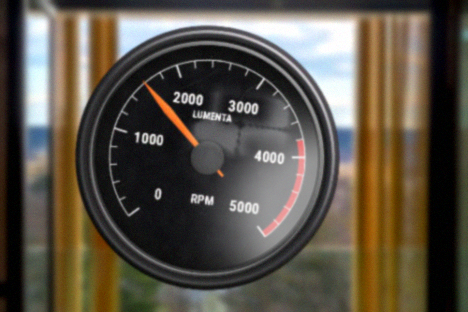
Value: rpm 1600
